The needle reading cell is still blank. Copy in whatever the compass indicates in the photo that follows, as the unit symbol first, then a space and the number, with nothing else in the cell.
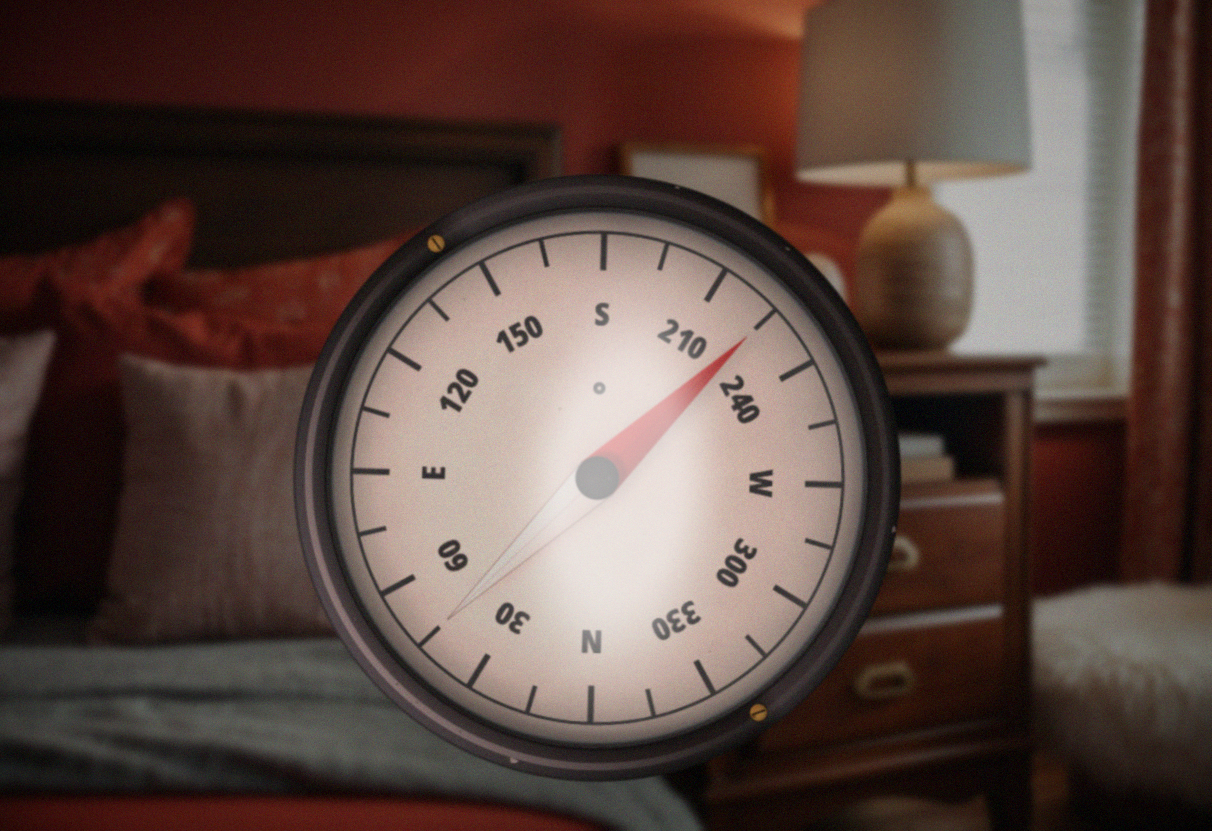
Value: ° 225
